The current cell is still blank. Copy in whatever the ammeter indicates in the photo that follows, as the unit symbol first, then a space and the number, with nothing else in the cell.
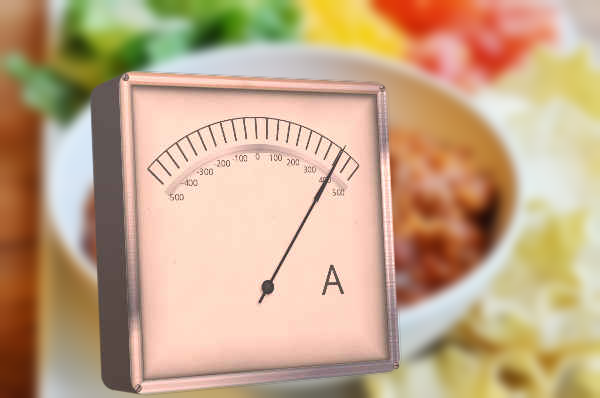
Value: A 400
